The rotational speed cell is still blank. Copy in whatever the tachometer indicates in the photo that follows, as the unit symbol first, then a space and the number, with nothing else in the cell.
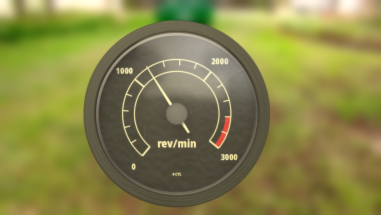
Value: rpm 1200
